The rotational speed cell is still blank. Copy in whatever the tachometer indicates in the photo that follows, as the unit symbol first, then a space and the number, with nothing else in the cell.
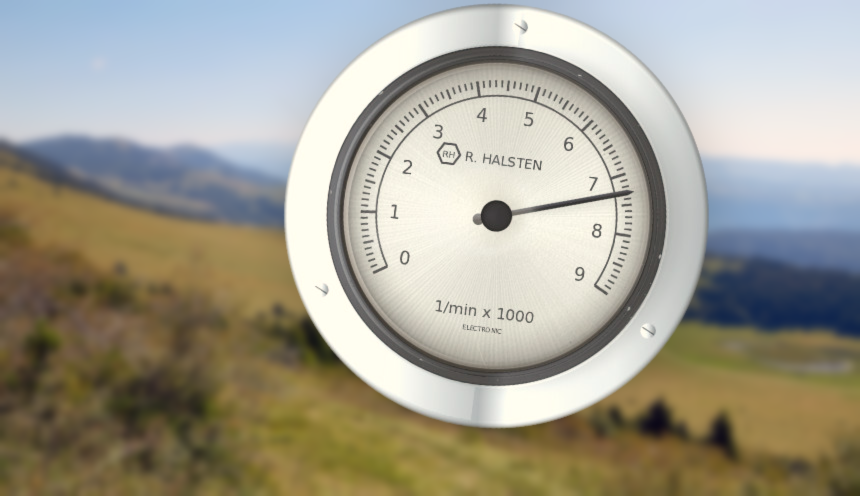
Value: rpm 7300
